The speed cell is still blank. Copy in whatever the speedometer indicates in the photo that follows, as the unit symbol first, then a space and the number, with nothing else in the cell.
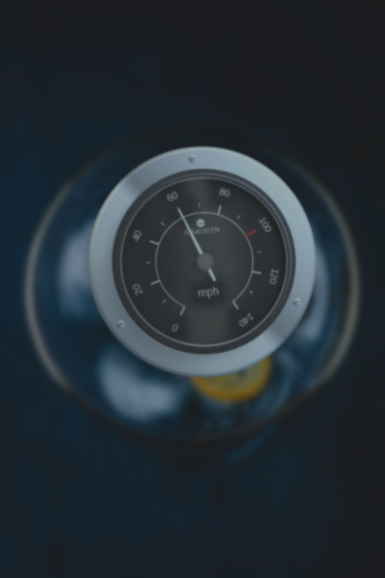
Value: mph 60
